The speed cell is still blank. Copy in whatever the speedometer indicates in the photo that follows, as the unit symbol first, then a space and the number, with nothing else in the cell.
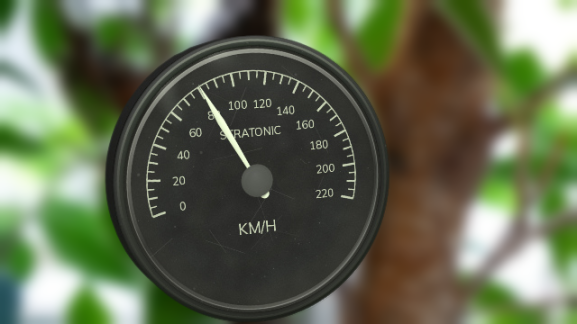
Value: km/h 80
